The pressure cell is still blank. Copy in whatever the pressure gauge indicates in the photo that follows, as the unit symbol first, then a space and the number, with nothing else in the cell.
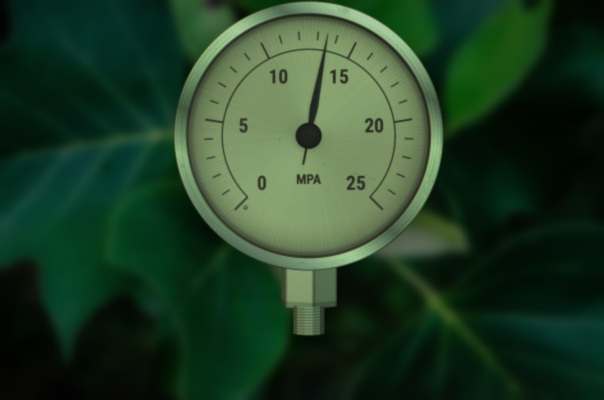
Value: MPa 13.5
